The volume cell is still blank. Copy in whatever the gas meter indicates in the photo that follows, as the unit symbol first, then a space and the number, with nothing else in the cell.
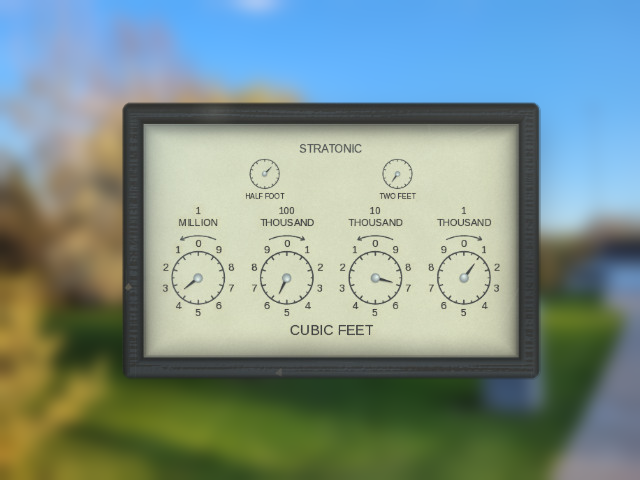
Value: ft³ 357100
